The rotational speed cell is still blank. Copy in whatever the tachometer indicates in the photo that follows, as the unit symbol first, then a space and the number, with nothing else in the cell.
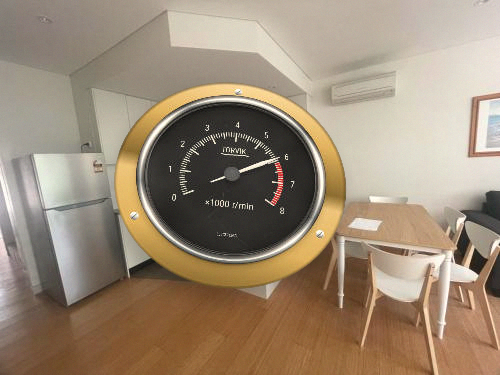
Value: rpm 6000
